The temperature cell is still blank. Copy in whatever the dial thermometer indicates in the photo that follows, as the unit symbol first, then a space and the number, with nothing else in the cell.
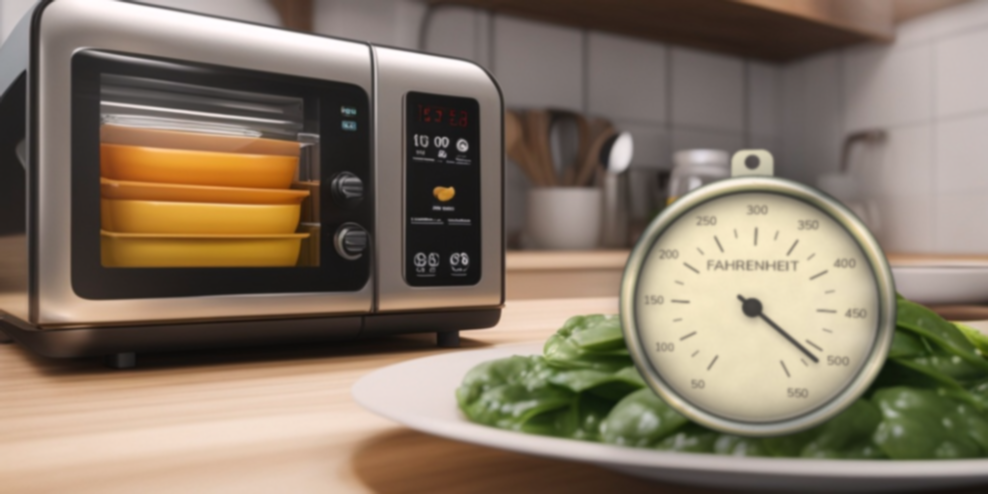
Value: °F 512.5
